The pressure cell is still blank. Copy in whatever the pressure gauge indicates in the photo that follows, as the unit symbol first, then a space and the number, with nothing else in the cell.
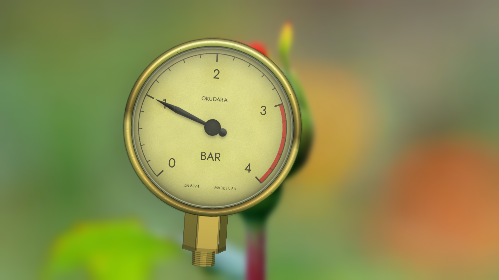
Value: bar 1
